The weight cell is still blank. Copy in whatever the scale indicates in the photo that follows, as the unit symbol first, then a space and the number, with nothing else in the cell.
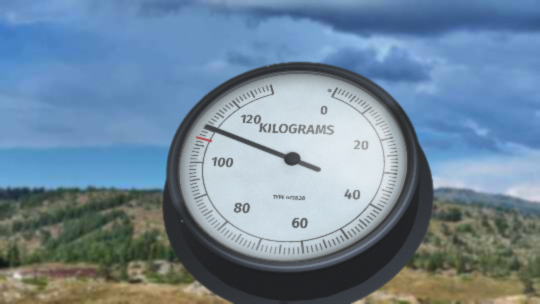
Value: kg 110
